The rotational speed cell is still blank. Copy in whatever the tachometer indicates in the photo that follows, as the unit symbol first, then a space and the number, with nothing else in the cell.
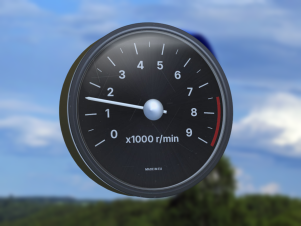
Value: rpm 1500
